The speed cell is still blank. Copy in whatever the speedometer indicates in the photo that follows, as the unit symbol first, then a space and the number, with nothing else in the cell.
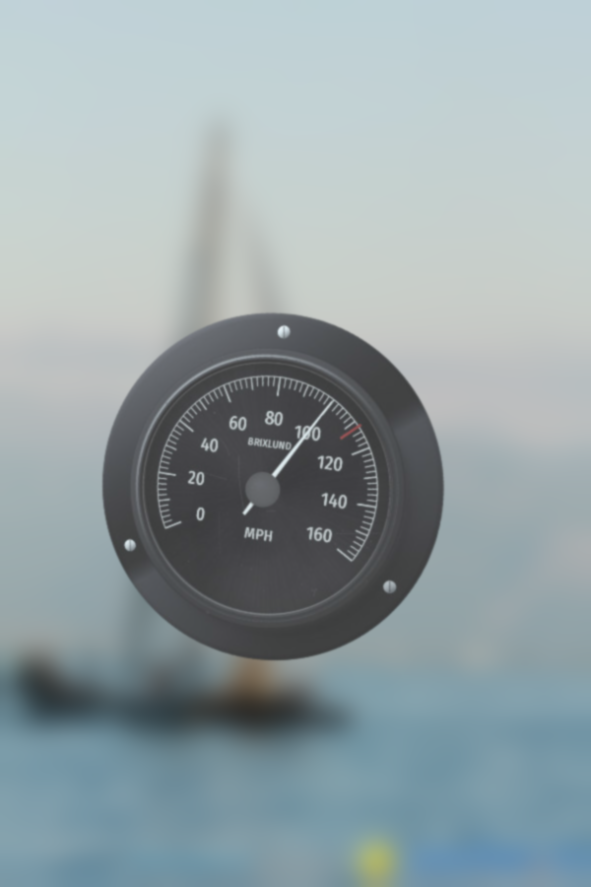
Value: mph 100
